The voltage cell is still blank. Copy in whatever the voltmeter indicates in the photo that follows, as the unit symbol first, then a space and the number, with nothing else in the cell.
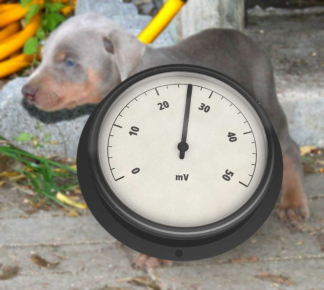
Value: mV 26
